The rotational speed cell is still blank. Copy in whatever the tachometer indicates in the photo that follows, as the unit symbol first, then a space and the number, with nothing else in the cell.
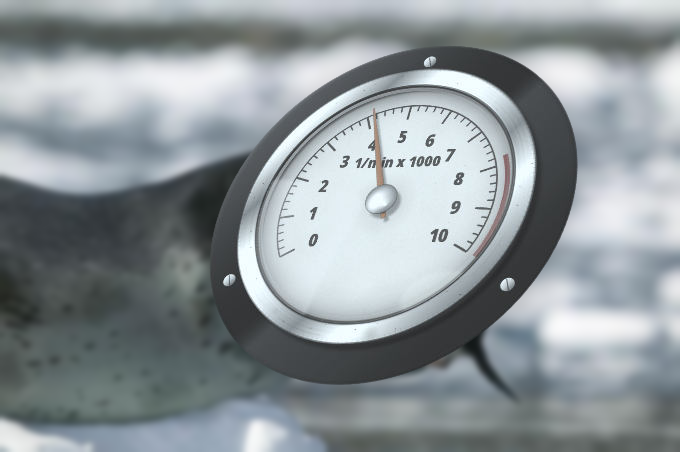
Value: rpm 4200
